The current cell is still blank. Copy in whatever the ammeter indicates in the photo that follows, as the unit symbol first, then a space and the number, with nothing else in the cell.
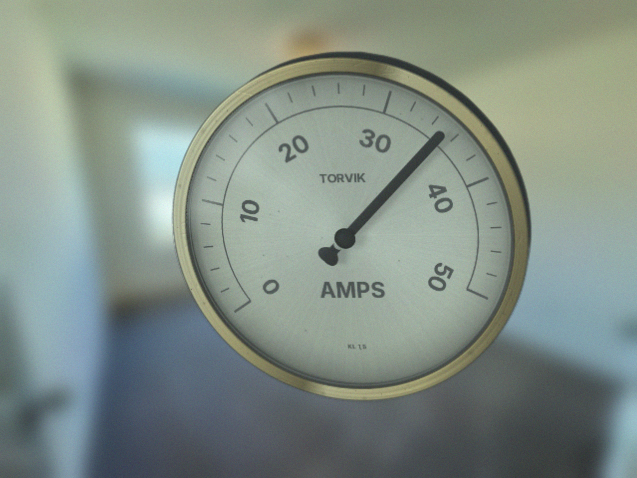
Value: A 35
